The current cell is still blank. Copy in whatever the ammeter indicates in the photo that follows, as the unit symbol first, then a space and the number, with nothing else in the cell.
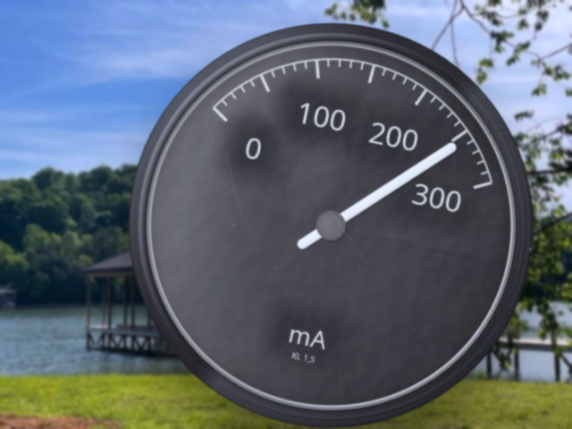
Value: mA 255
